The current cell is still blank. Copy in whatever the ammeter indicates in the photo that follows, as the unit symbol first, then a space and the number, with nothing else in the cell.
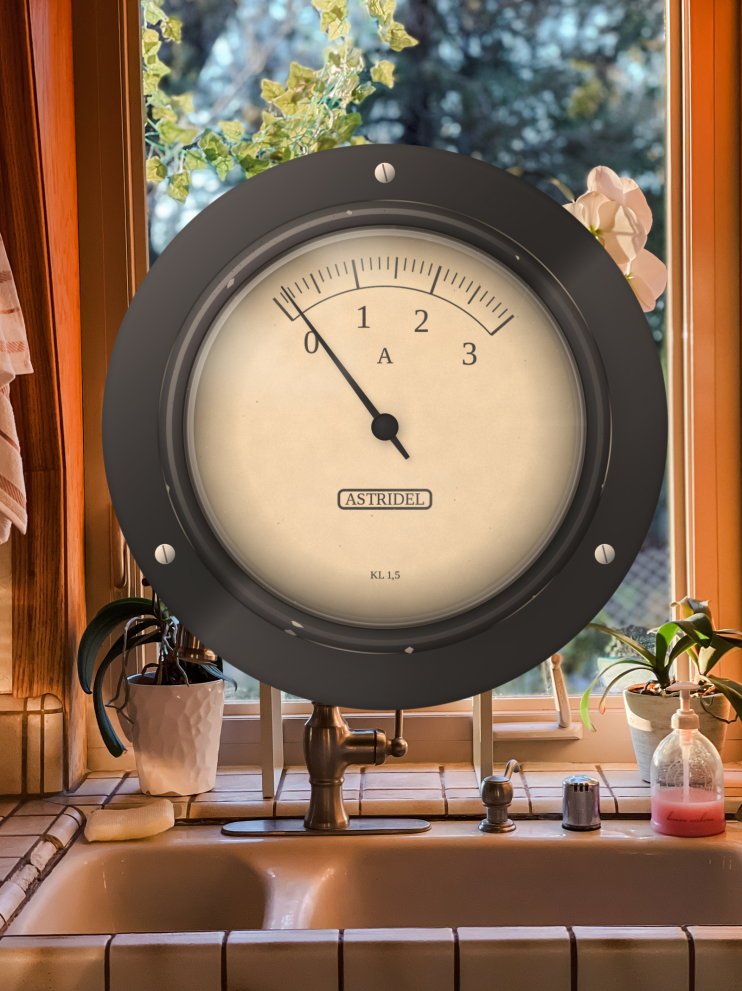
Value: A 0.15
